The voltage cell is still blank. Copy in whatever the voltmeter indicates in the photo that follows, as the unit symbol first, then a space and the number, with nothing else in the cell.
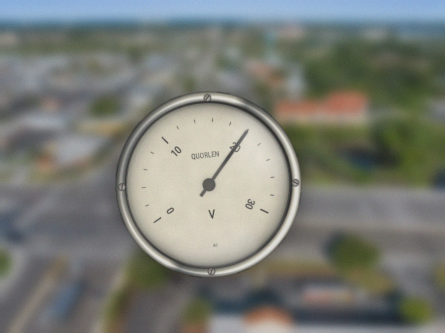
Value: V 20
